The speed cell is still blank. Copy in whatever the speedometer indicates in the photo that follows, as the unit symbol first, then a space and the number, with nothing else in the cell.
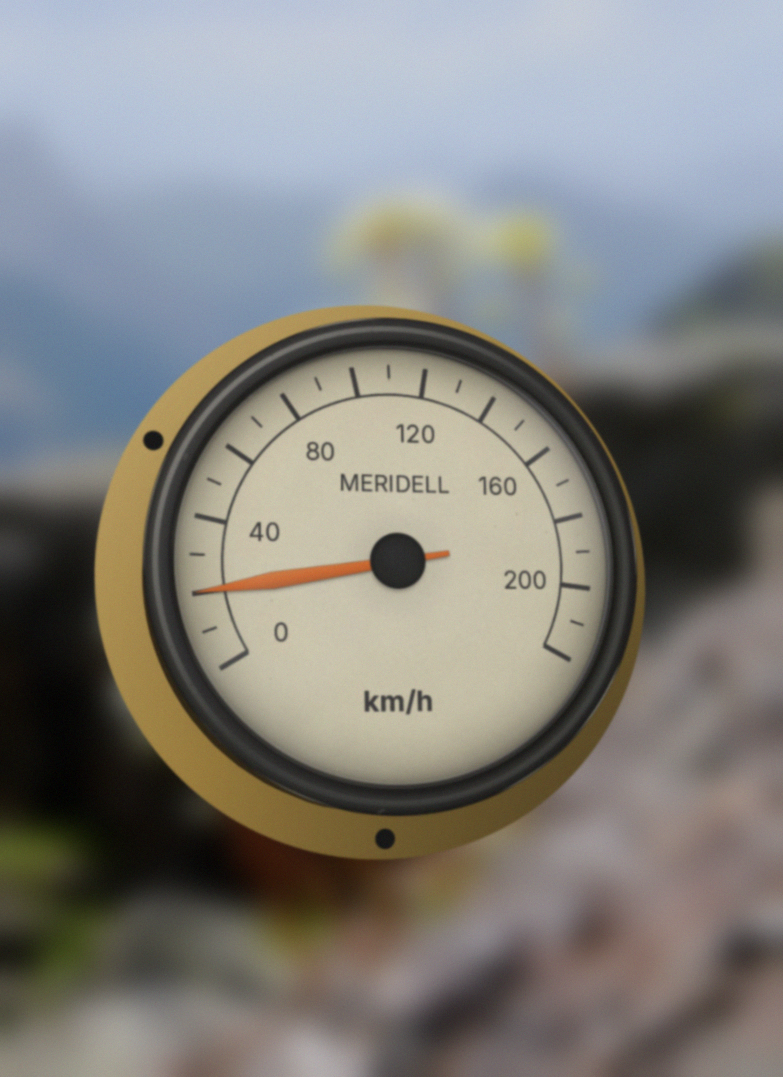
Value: km/h 20
